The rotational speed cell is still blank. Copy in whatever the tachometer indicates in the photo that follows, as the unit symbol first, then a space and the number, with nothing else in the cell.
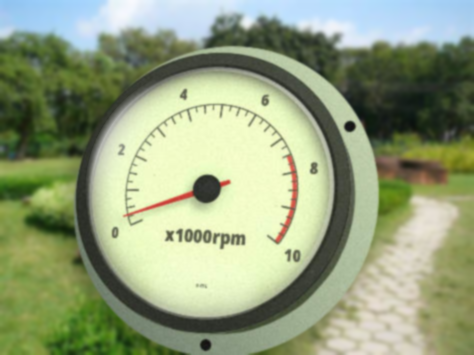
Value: rpm 250
